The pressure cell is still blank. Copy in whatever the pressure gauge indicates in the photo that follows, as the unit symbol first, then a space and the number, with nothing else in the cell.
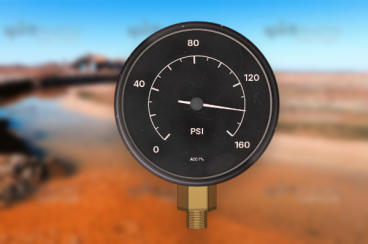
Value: psi 140
